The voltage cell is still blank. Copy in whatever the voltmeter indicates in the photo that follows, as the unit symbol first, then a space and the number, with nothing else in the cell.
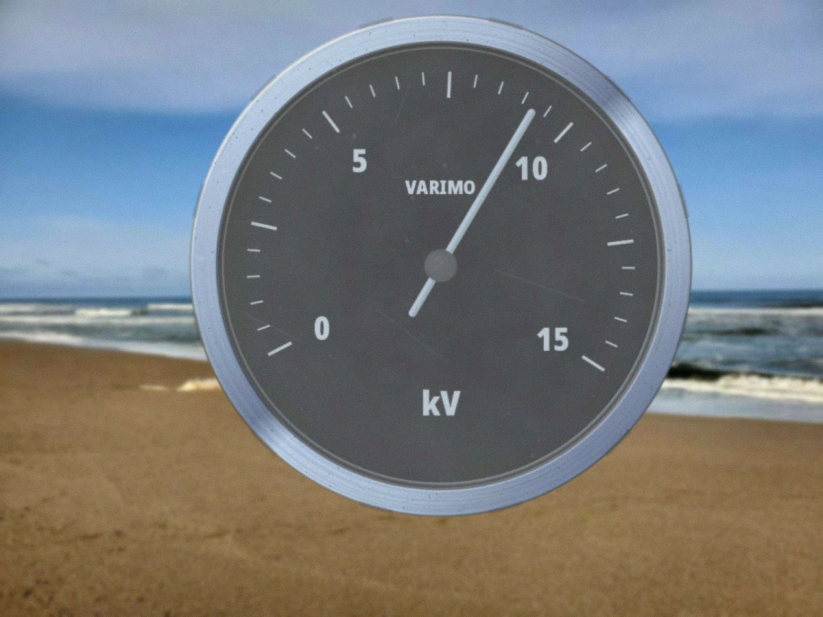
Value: kV 9.25
